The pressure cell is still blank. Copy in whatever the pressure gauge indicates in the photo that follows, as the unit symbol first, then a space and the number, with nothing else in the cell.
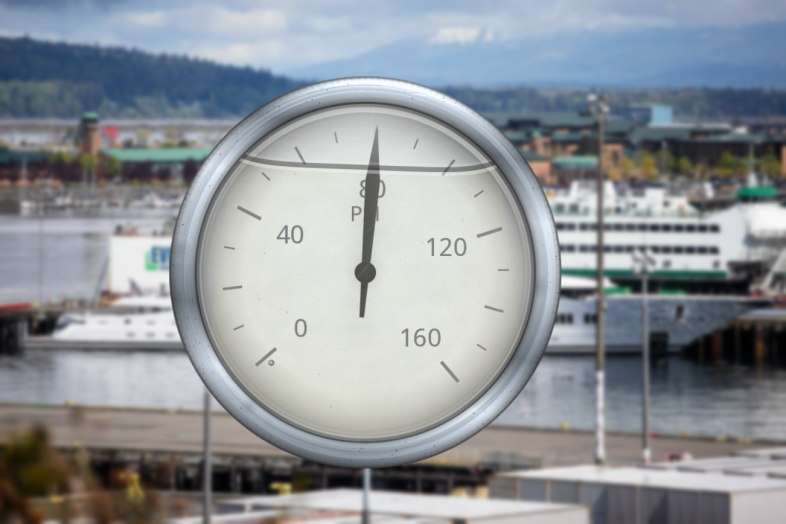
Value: psi 80
